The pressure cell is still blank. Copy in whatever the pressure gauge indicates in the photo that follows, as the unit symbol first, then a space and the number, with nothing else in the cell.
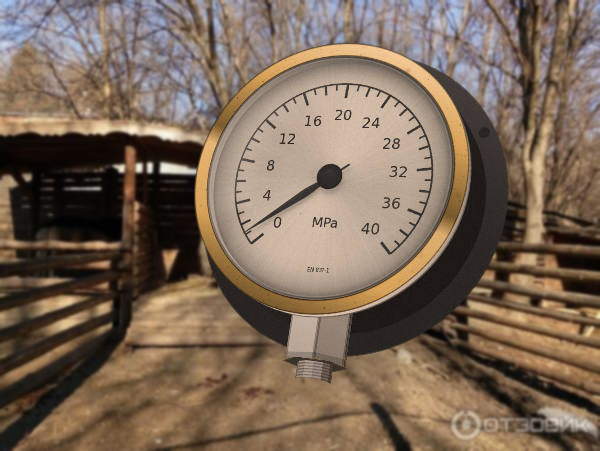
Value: MPa 1
